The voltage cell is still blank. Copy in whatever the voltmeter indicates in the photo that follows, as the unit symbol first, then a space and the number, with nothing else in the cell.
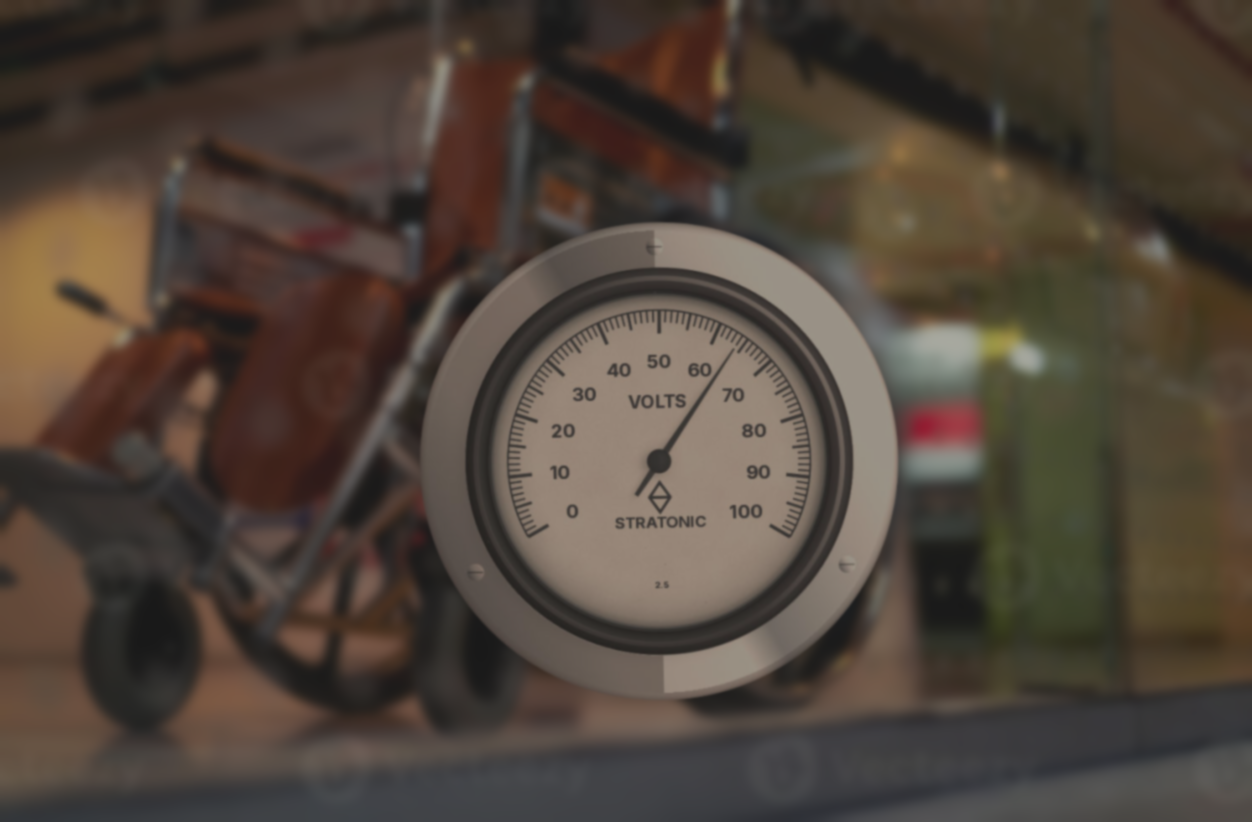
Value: V 64
